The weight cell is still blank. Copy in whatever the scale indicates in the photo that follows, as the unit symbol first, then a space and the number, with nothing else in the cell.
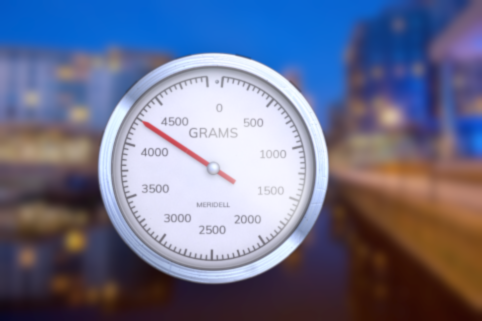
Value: g 4250
